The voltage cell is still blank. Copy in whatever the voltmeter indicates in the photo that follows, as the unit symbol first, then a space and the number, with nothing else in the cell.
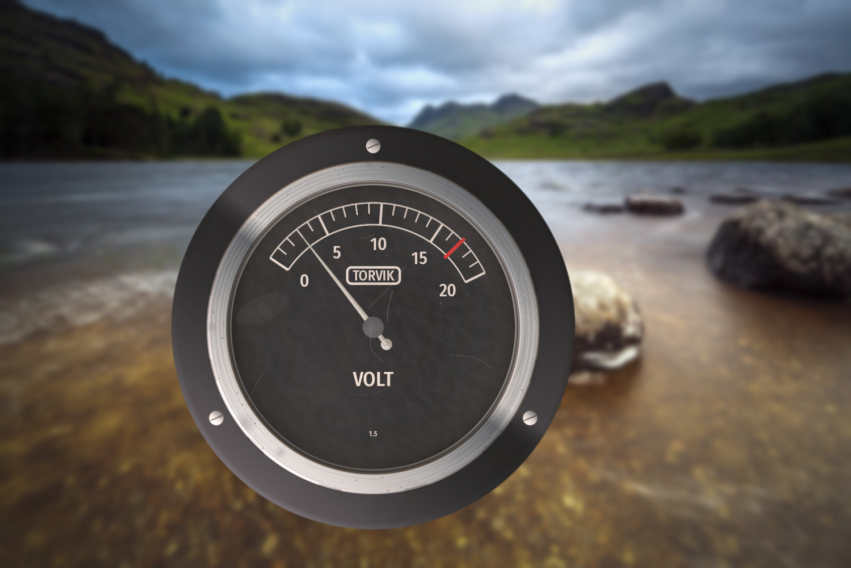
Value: V 3
